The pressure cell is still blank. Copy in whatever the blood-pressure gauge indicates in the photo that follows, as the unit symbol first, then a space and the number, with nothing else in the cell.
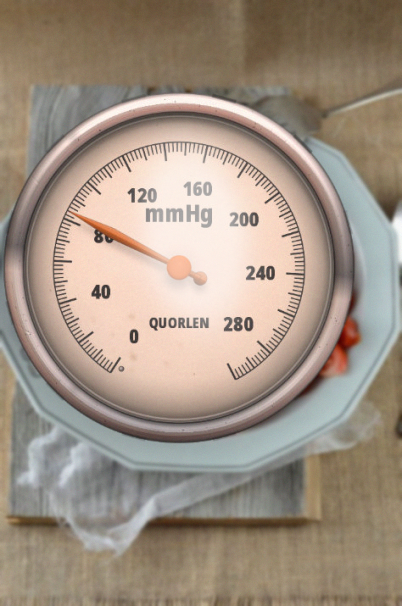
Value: mmHg 84
